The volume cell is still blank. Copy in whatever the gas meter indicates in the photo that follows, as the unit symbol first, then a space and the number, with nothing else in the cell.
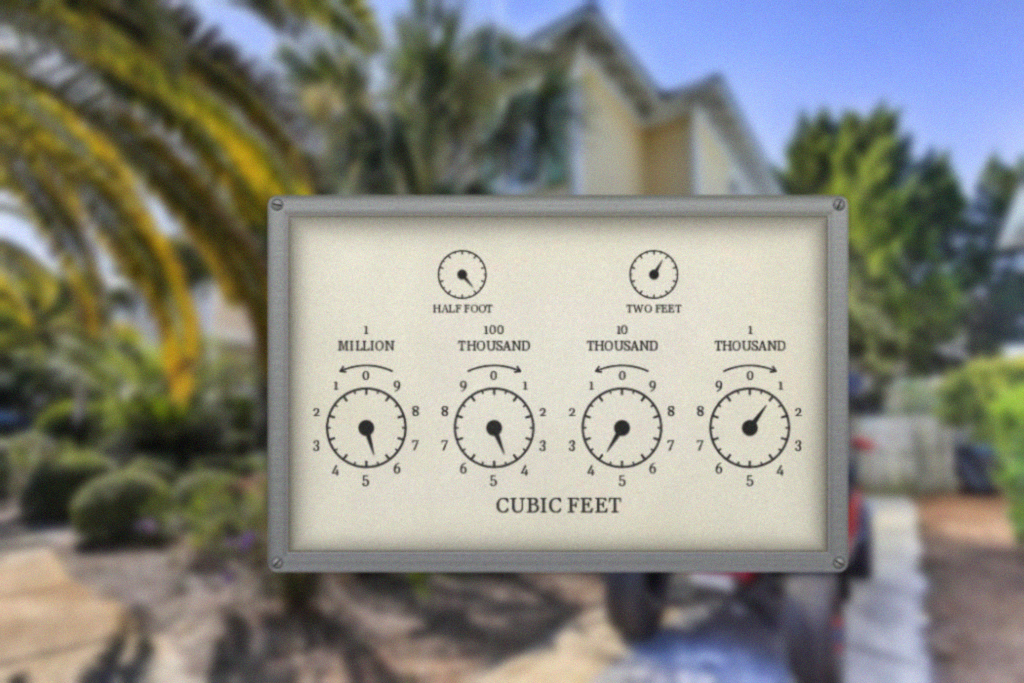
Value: ft³ 544100
